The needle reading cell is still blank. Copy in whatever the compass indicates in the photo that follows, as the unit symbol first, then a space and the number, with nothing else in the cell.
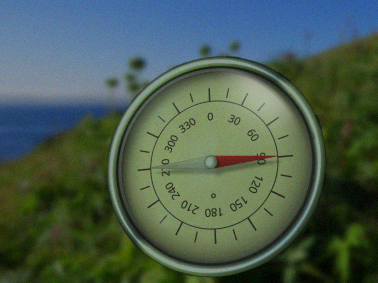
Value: ° 90
